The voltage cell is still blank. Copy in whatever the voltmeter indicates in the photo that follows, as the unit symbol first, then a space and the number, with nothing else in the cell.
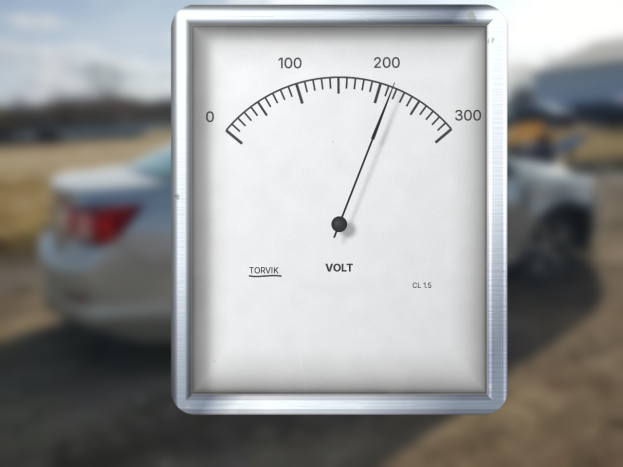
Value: V 215
